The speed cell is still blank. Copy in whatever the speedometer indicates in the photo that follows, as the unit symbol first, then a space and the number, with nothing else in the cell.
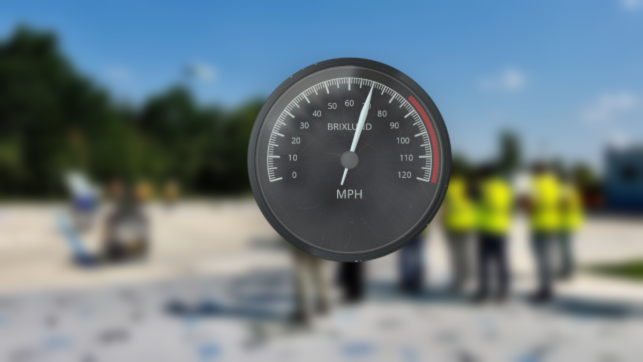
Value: mph 70
